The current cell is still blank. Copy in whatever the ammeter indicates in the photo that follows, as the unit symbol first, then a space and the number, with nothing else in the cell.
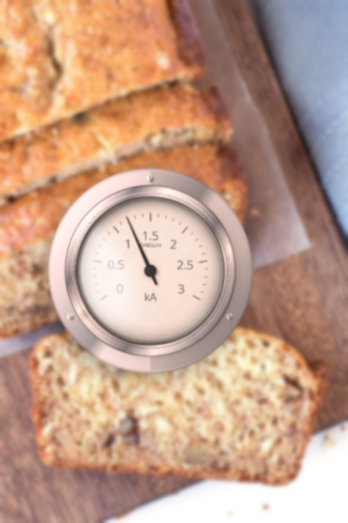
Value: kA 1.2
